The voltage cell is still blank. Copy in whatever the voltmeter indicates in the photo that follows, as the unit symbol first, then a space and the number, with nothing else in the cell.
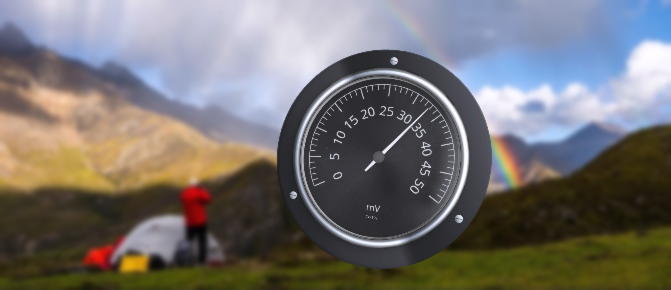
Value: mV 33
